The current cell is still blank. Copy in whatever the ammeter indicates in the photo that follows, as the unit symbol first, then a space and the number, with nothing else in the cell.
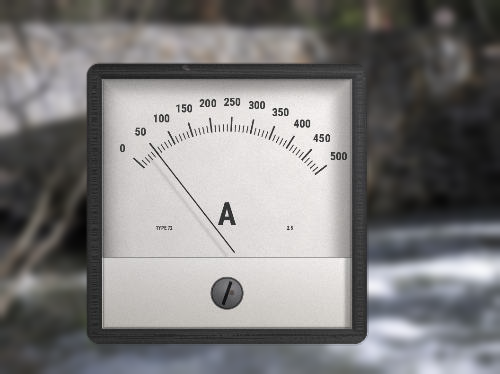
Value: A 50
